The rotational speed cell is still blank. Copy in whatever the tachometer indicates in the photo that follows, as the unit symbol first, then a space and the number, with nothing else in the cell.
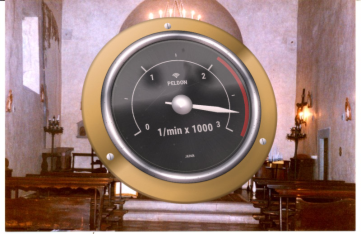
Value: rpm 2750
